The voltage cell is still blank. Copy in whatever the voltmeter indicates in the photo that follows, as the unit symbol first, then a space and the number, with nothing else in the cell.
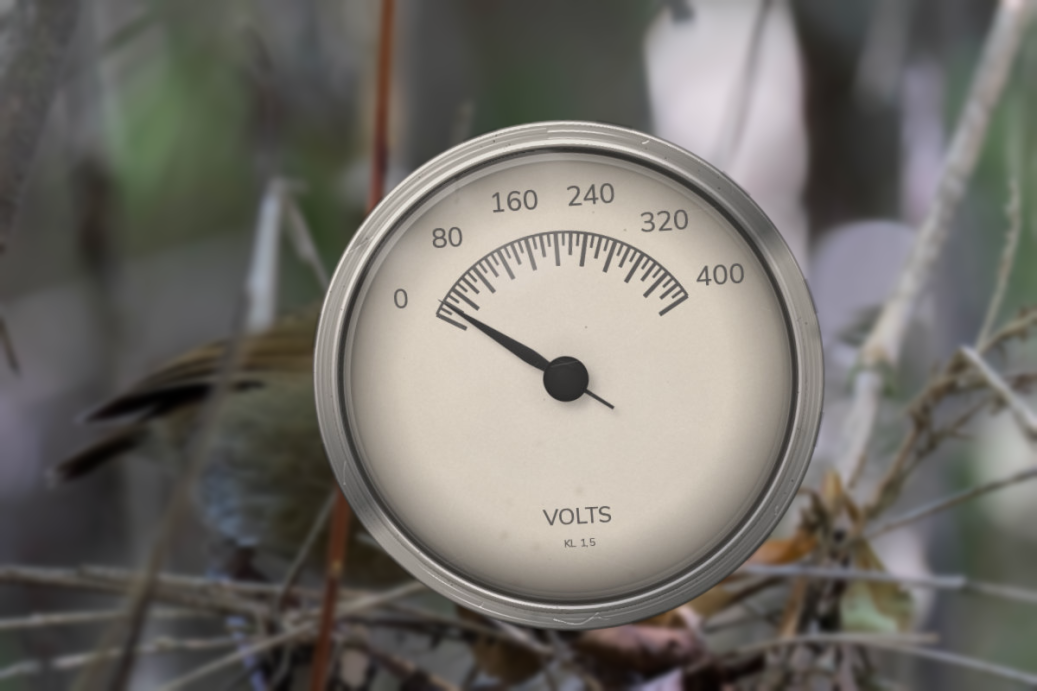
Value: V 20
